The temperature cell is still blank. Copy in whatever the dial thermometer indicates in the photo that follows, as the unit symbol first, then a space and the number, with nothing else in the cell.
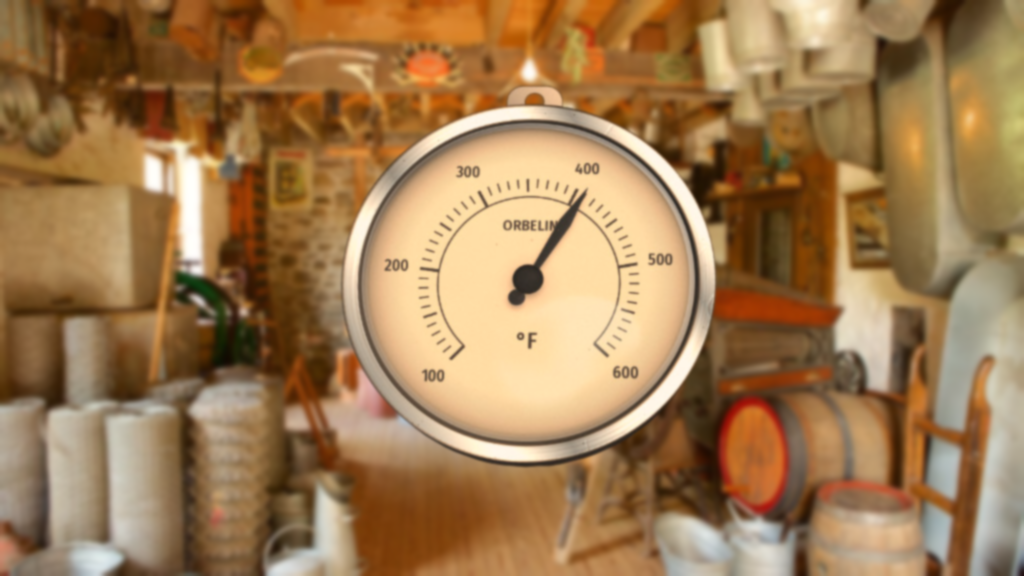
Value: °F 410
